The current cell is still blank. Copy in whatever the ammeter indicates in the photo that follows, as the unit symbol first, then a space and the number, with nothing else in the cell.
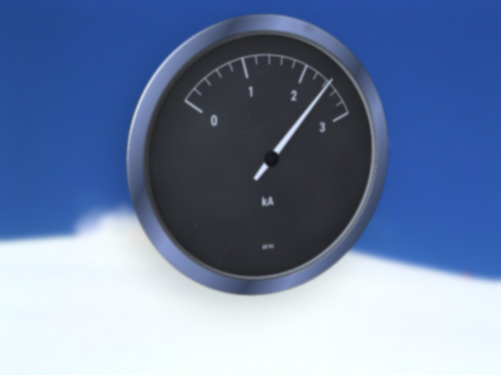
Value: kA 2.4
